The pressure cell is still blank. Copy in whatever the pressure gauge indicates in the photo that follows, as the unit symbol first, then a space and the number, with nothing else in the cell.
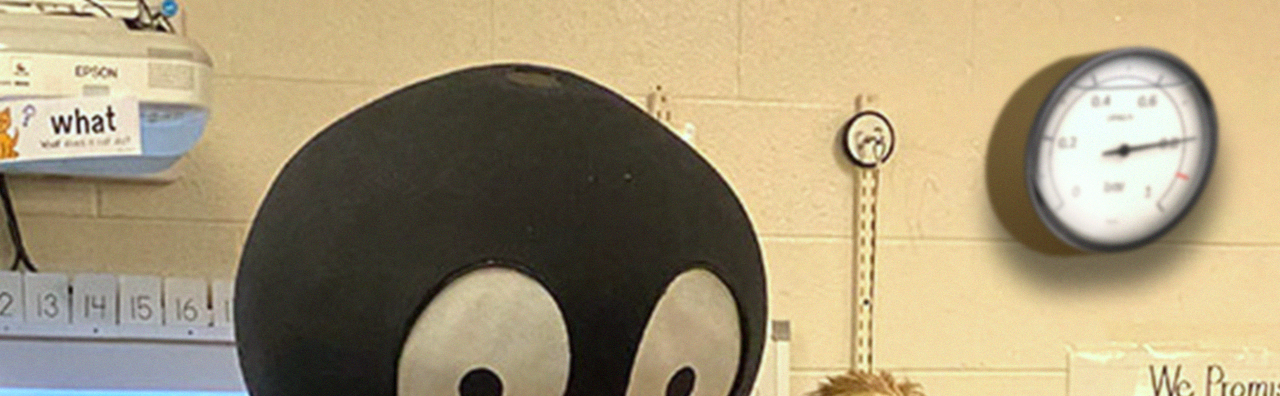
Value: bar 0.8
